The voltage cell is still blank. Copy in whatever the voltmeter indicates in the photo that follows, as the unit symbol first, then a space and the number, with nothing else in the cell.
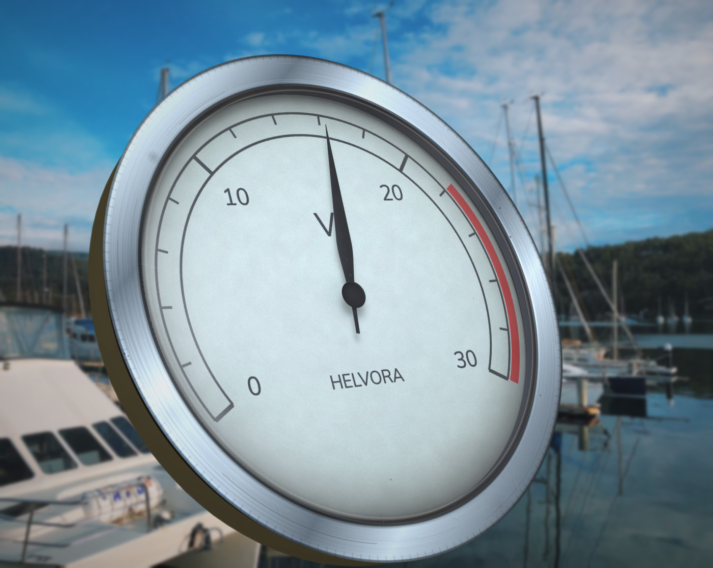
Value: V 16
